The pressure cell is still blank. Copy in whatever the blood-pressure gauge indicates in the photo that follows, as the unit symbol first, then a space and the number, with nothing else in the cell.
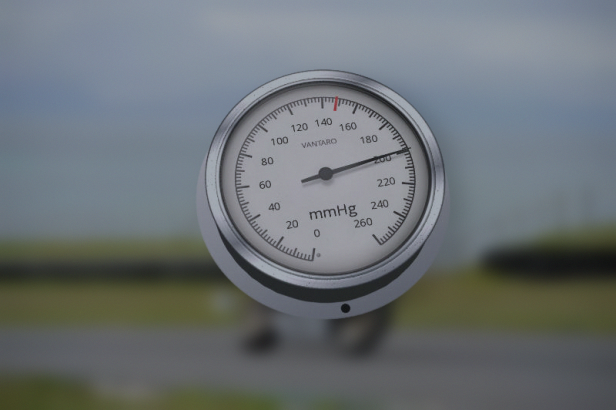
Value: mmHg 200
